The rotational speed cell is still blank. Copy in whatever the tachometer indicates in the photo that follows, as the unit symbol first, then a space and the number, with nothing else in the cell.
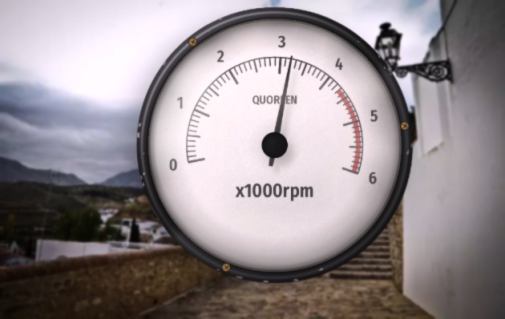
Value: rpm 3200
